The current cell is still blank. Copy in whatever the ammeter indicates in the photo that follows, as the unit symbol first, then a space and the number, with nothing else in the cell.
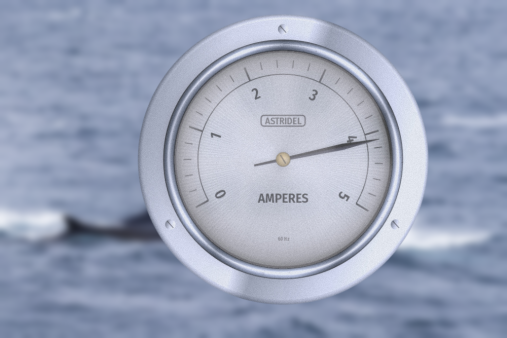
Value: A 4.1
